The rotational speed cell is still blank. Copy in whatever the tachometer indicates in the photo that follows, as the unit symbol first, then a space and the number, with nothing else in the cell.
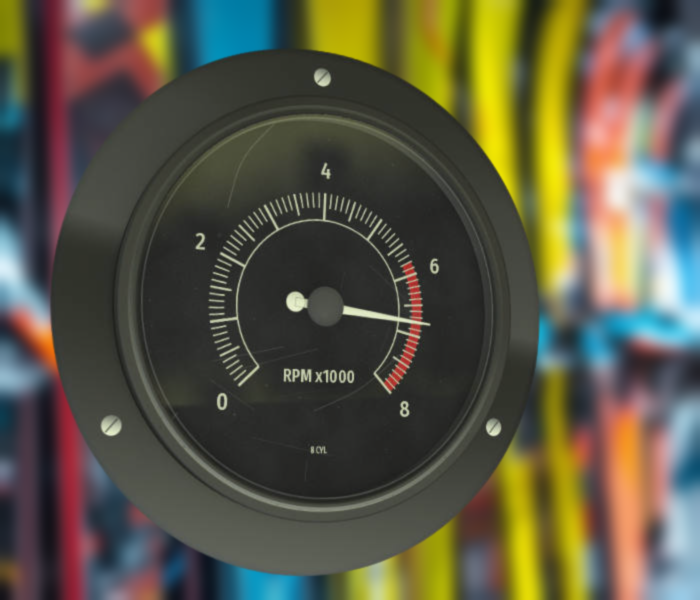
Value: rpm 6800
